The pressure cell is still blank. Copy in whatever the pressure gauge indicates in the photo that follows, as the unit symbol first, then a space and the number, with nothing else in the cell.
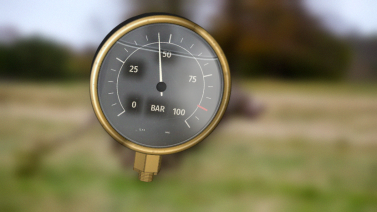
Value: bar 45
